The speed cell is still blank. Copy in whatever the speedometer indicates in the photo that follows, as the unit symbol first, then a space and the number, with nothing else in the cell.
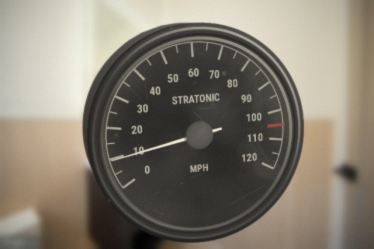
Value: mph 10
